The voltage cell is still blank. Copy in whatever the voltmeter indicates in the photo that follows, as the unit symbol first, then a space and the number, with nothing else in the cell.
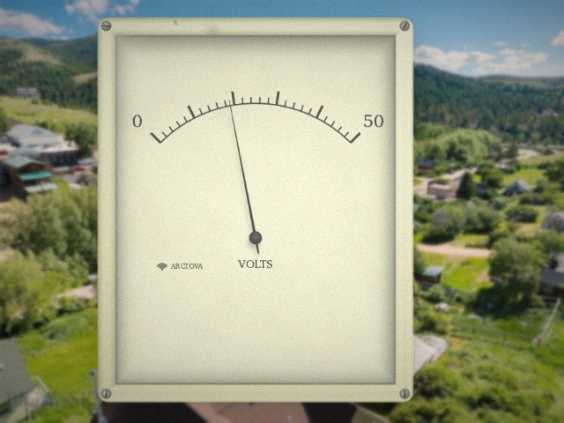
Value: V 19
